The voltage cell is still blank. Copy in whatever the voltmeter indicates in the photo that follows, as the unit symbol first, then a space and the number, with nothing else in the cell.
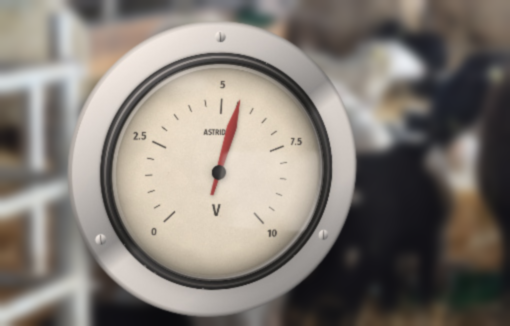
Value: V 5.5
